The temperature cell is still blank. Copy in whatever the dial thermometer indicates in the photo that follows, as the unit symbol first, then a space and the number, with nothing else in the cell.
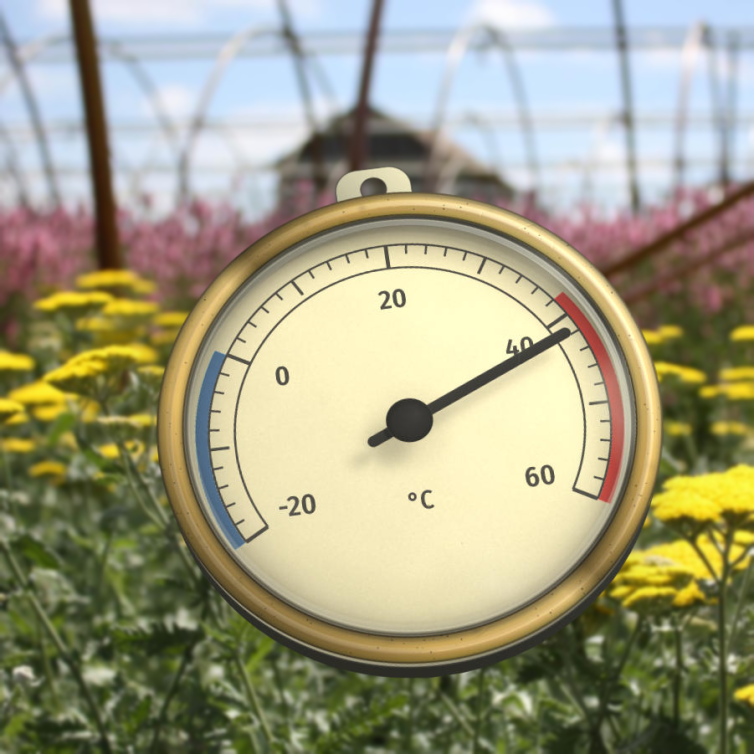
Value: °C 42
